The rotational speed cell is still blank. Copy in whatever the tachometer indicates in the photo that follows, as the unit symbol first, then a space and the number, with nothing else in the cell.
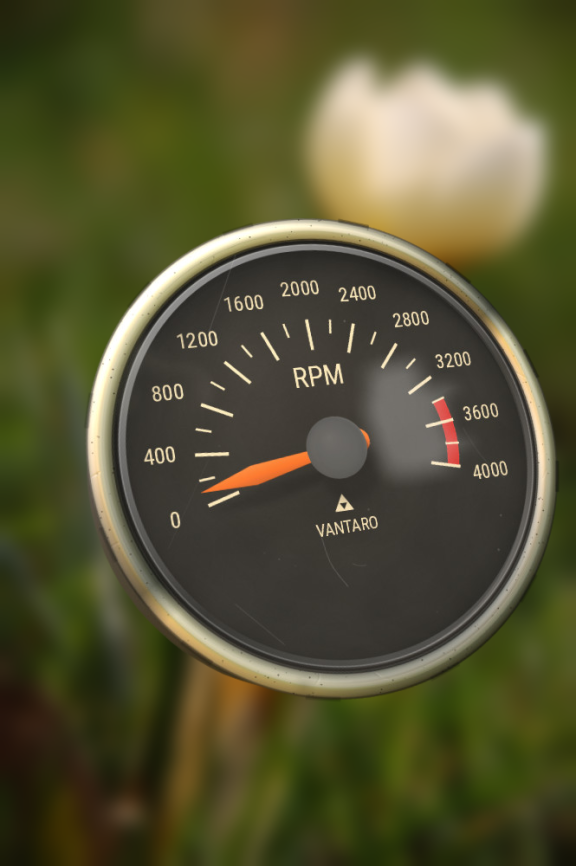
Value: rpm 100
